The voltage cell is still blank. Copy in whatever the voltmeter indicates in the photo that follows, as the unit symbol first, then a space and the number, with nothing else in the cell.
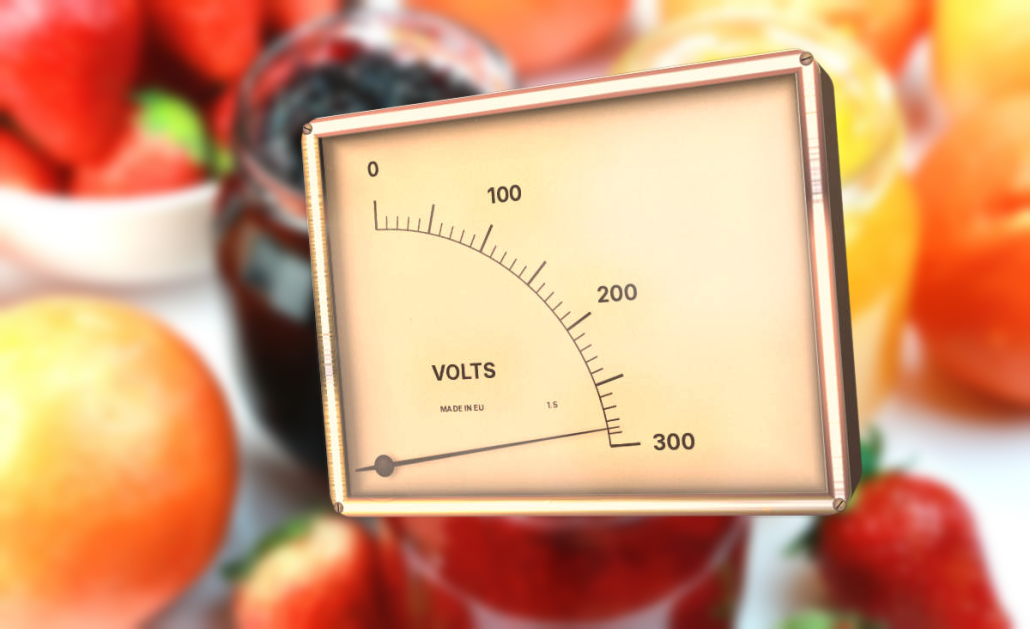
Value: V 285
